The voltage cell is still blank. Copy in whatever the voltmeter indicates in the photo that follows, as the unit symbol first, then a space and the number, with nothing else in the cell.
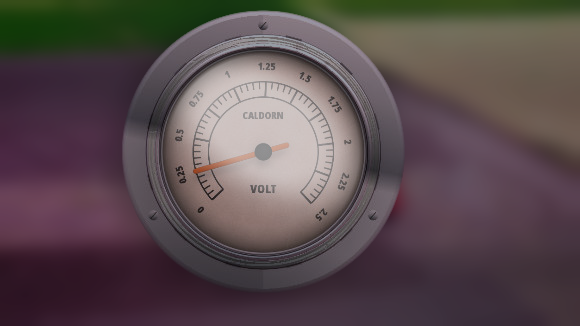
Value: V 0.25
